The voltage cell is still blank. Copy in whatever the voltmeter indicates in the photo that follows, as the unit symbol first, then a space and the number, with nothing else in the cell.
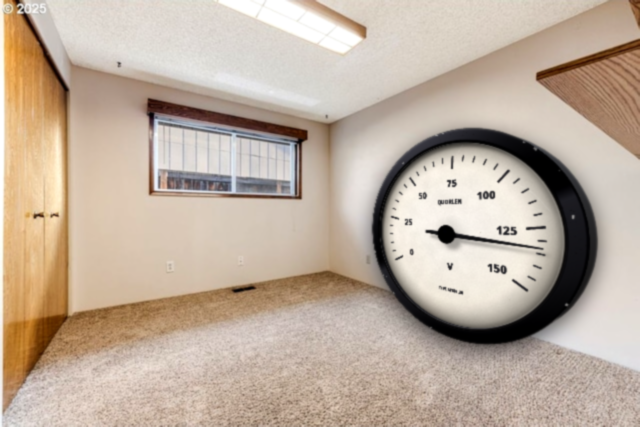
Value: V 132.5
